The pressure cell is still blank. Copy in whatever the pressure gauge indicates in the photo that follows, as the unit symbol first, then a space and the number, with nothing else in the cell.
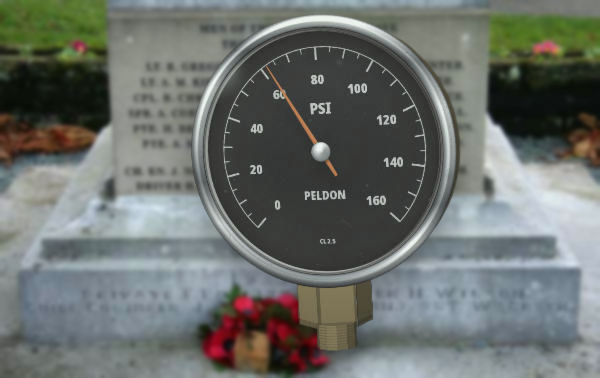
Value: psi 62.5
